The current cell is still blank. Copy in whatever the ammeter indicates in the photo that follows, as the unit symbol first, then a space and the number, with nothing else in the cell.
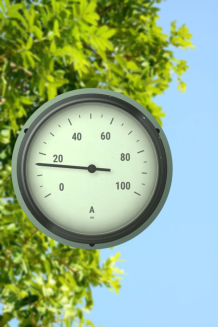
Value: A 15
